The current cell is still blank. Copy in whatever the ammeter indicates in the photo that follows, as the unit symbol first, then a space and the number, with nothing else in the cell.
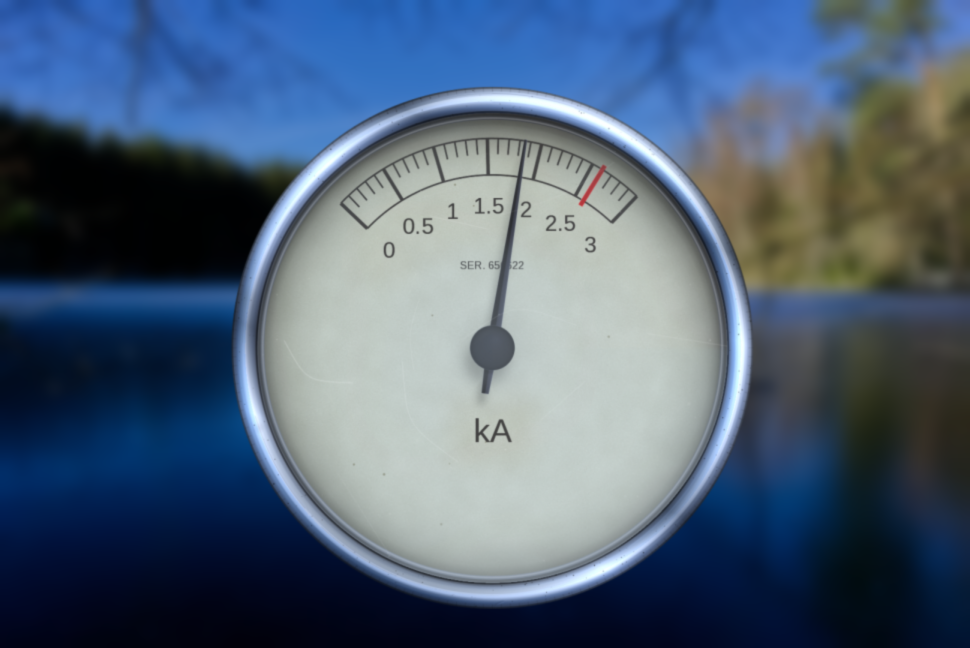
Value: kA 1.85
